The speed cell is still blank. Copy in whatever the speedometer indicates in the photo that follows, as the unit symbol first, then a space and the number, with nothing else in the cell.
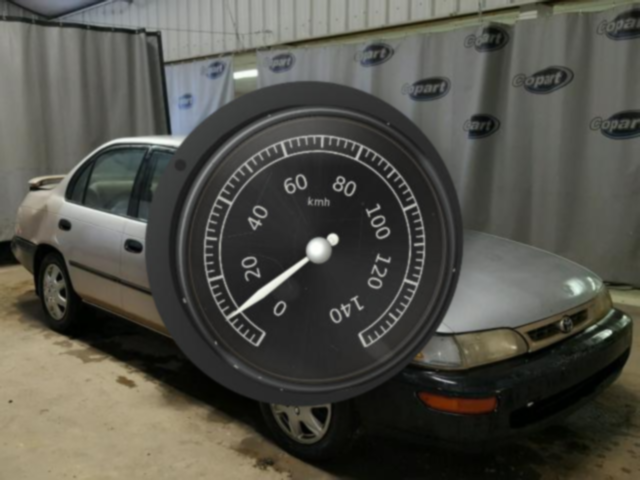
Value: km/h 10
